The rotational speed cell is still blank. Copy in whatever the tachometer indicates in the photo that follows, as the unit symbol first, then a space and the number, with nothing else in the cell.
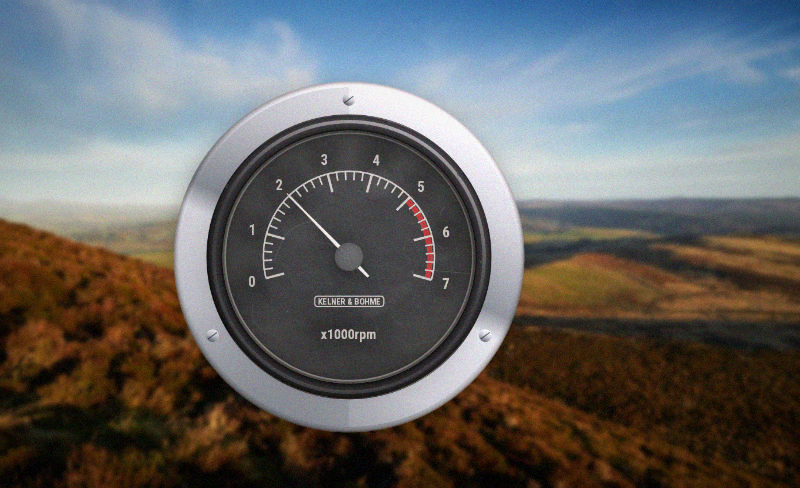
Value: rpm 2000
